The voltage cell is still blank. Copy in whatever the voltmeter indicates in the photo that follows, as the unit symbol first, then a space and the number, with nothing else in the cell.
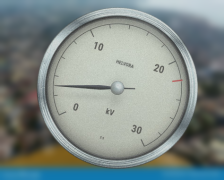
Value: kV 3
